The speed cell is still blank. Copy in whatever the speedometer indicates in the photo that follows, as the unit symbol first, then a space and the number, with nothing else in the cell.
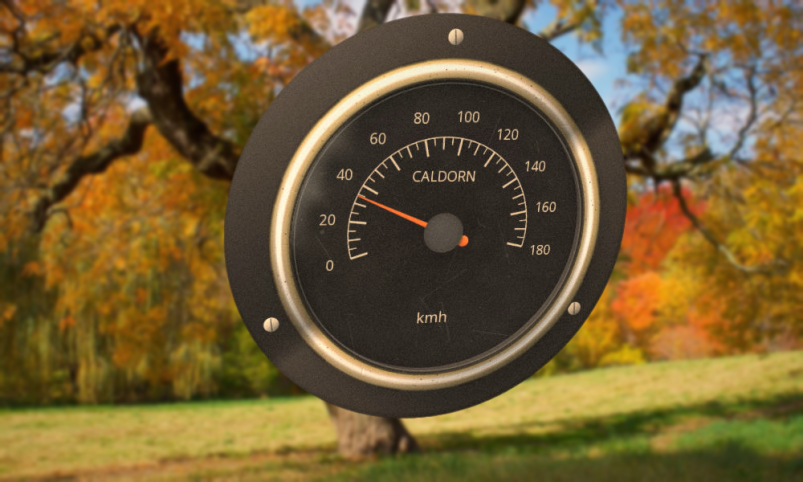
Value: km/h 35
